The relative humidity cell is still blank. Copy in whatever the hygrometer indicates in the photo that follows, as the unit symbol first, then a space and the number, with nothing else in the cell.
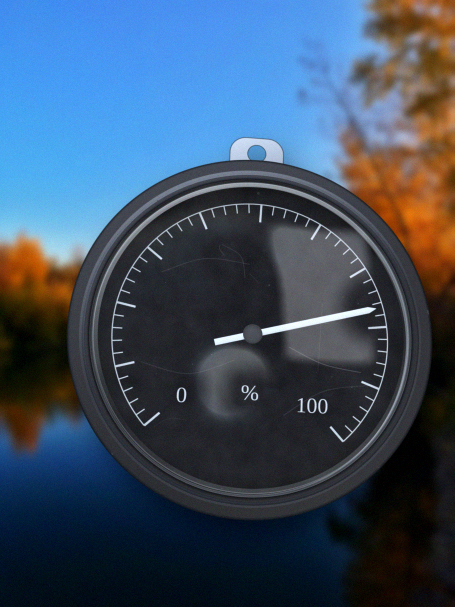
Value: % 77
